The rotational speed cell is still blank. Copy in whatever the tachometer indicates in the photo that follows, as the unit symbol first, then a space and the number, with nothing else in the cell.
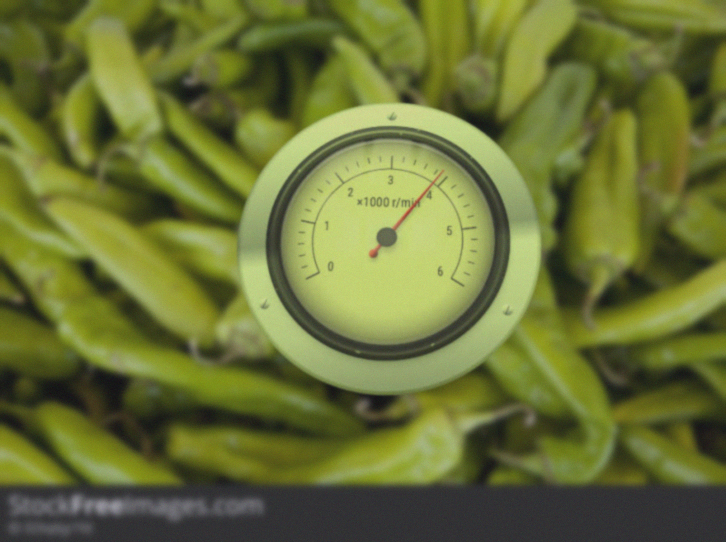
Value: rpm 3900
